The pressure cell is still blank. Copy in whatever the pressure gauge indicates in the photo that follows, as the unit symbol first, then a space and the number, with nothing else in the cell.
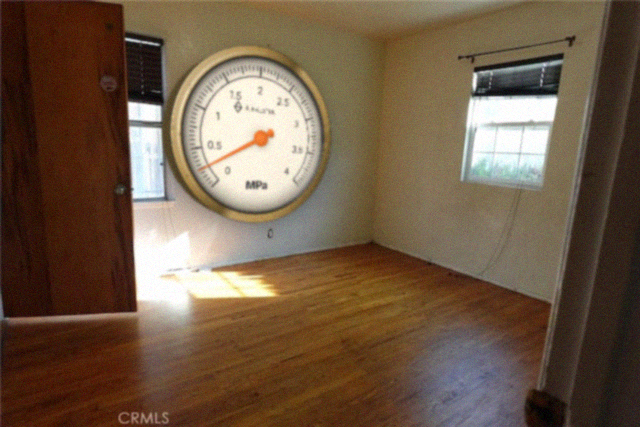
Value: MPa 0.25
